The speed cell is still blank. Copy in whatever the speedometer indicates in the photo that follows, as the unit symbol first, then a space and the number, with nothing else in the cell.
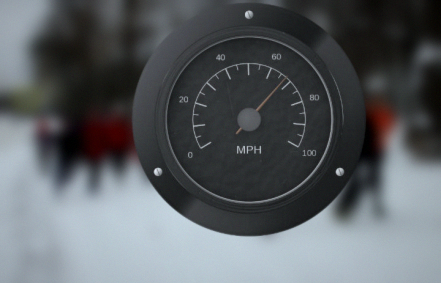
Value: mph 67.5
